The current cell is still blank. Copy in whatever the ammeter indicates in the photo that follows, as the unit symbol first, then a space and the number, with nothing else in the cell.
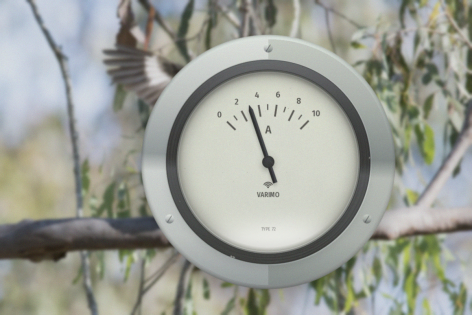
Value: A 3
